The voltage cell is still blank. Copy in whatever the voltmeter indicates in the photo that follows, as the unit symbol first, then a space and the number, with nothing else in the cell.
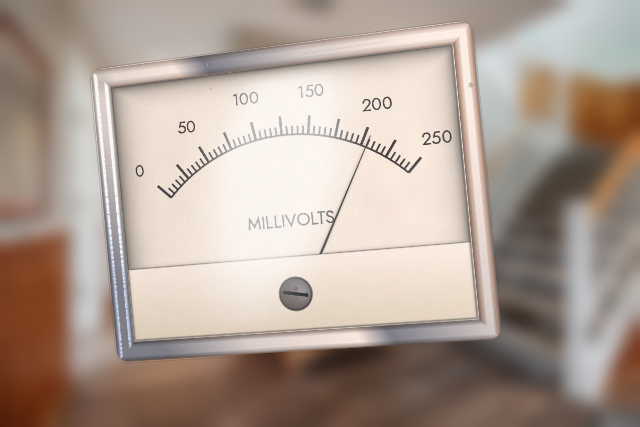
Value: mV 205
